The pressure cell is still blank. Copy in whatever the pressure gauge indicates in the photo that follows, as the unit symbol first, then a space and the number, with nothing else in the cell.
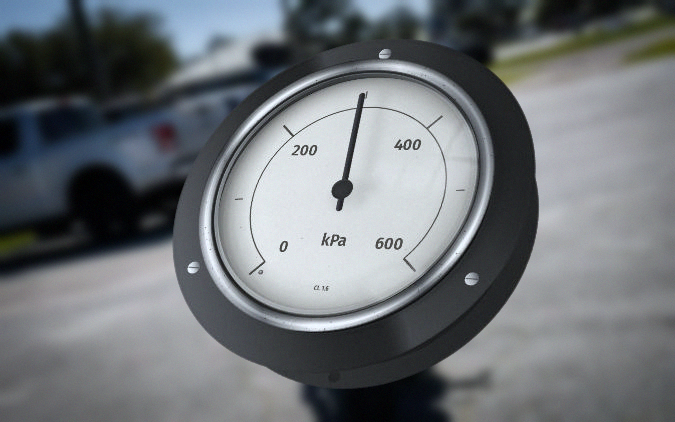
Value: kPa 300
